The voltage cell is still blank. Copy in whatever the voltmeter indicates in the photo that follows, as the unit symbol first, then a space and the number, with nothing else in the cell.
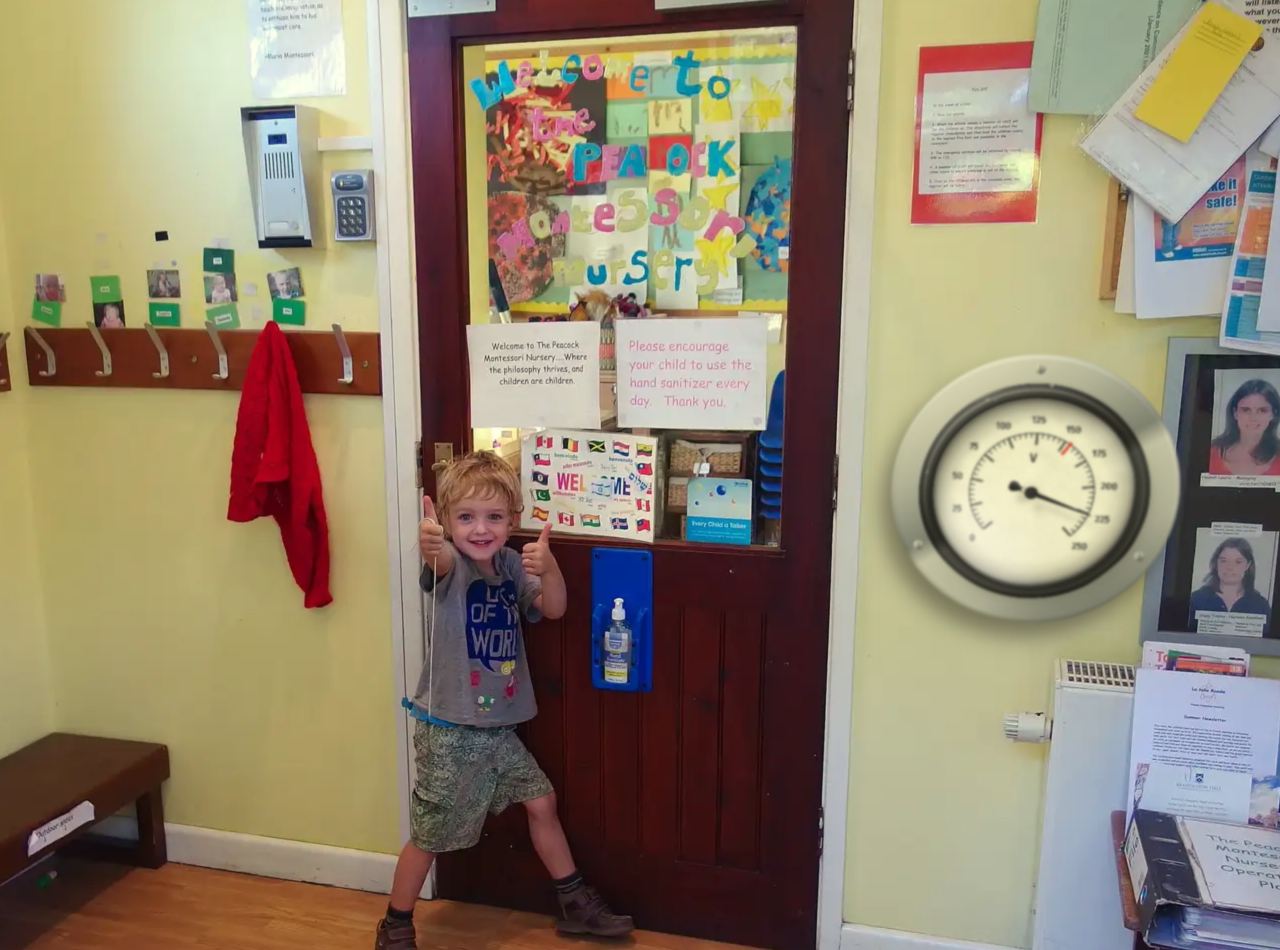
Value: V 225
